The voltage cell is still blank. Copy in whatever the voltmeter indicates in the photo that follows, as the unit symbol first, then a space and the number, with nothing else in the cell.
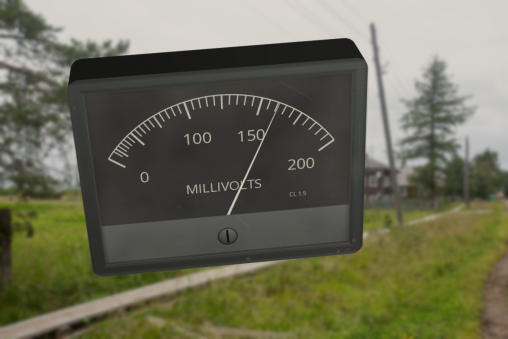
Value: mV 160
